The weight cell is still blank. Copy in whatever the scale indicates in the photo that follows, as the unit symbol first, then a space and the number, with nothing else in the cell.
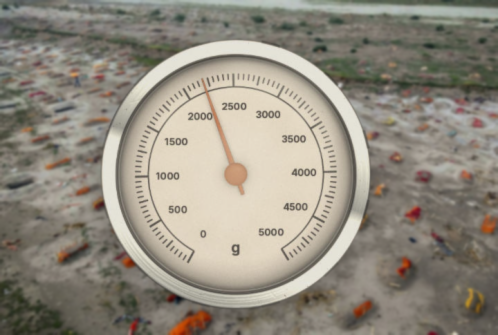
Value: g 2200
